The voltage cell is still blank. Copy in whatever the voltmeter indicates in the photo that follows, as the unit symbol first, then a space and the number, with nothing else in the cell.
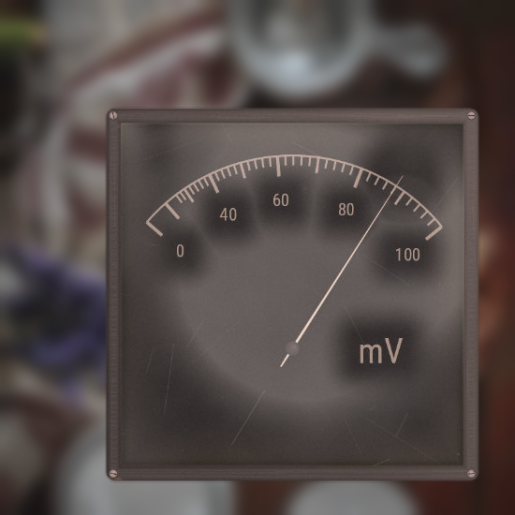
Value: mV 88
